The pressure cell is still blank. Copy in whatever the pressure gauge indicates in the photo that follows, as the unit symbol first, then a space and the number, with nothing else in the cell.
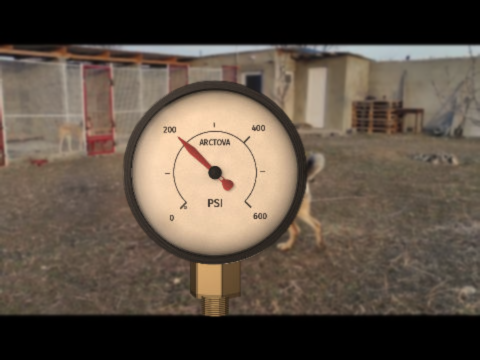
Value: psi 200
